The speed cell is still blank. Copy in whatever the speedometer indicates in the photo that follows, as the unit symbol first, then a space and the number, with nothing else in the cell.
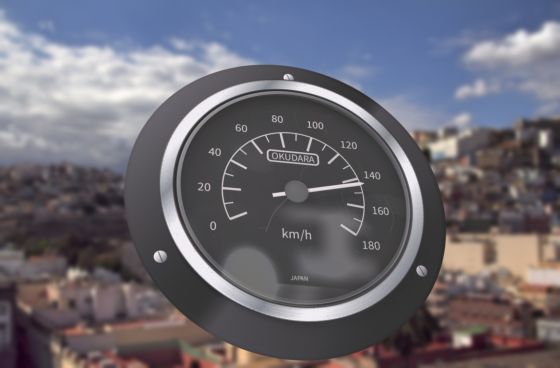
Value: km/h 145
